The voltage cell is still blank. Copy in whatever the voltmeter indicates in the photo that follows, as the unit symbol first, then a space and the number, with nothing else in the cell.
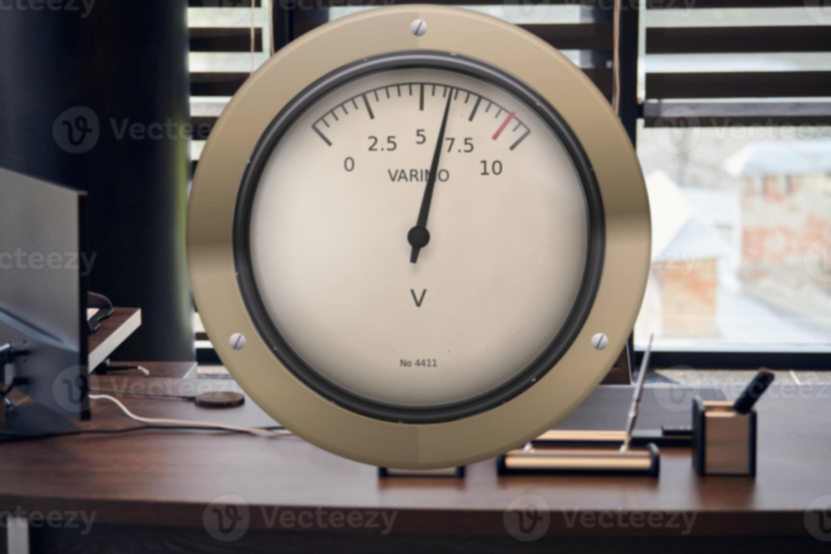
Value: V 6.25
